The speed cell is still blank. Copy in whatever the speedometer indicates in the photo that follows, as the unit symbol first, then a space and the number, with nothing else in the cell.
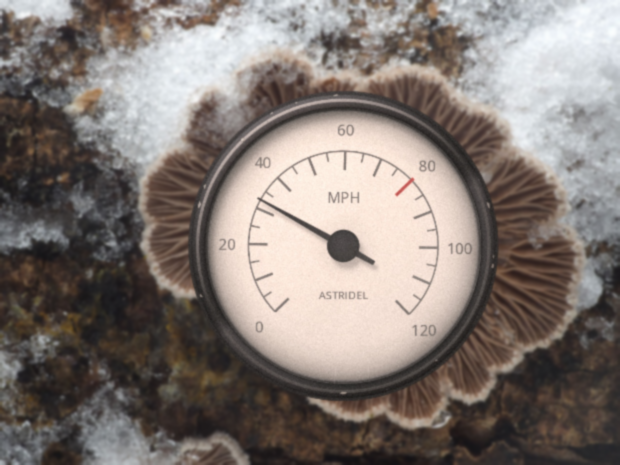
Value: mph 32.5
